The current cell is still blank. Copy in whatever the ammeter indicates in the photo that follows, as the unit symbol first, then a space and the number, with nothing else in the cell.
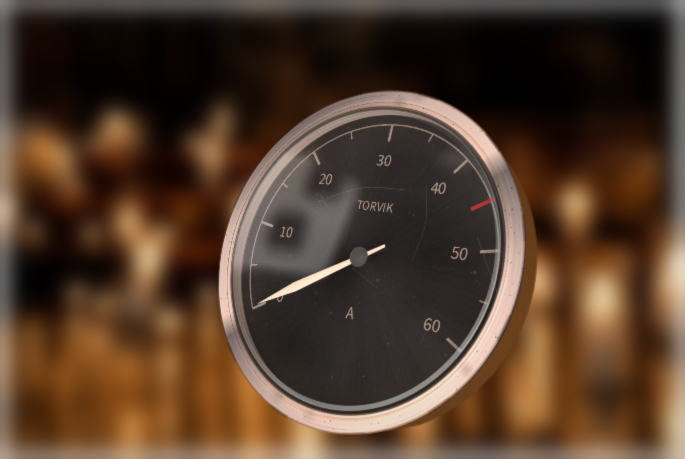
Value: A 0
